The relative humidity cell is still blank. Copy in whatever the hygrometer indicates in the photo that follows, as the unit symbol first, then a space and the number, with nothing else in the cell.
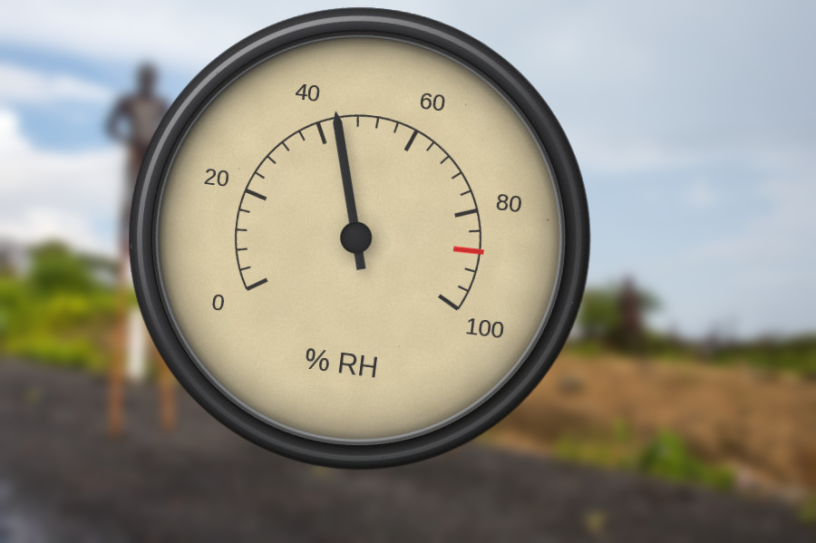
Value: % 44
